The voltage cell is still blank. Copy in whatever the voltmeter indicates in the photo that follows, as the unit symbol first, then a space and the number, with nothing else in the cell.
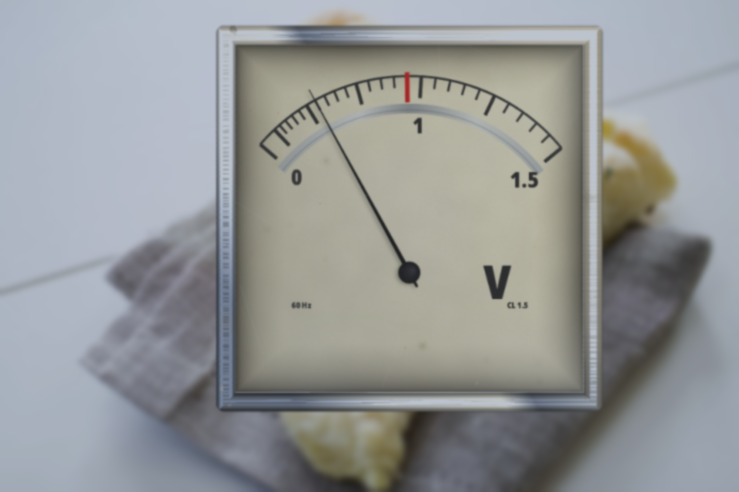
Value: V 0.55
